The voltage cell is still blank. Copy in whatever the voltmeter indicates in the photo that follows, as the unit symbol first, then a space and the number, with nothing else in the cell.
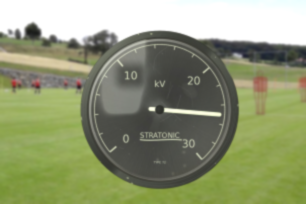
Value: kV 25
